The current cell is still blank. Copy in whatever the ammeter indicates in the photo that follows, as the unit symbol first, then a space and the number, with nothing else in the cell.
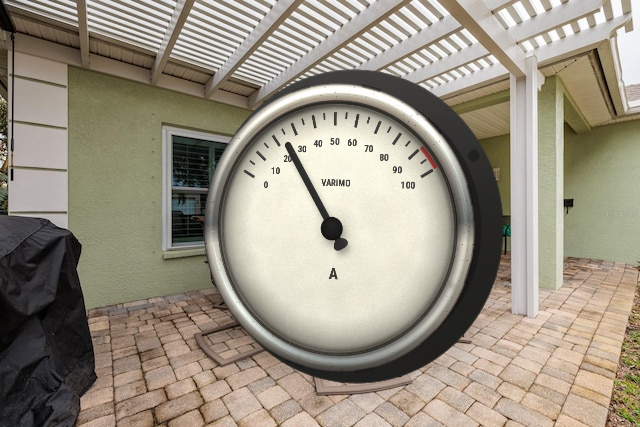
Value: A 25
